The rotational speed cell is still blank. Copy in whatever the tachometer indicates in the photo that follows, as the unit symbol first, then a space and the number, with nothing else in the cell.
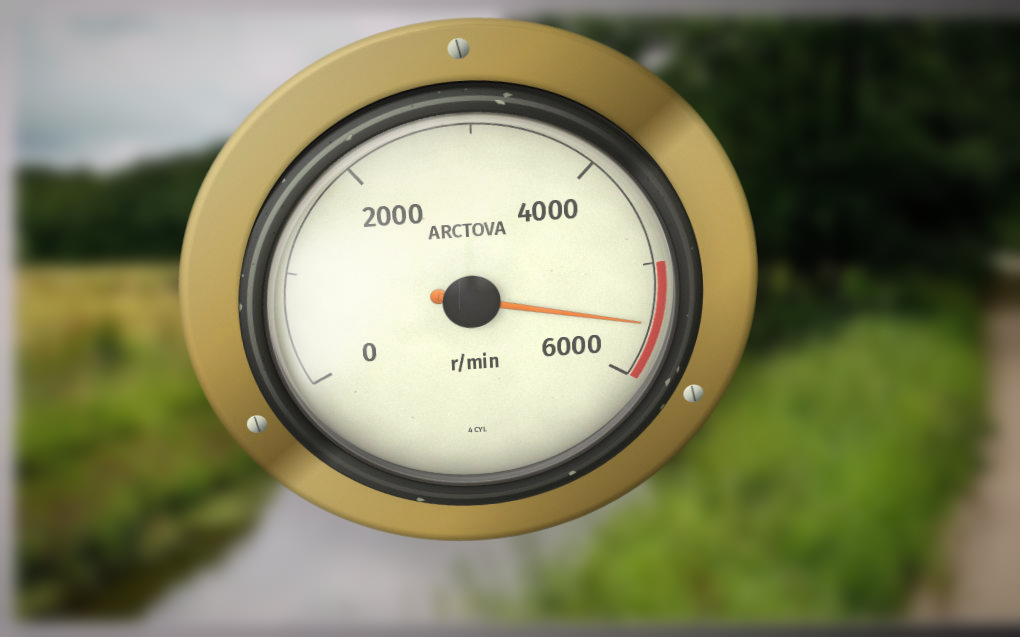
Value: rpm 5500
